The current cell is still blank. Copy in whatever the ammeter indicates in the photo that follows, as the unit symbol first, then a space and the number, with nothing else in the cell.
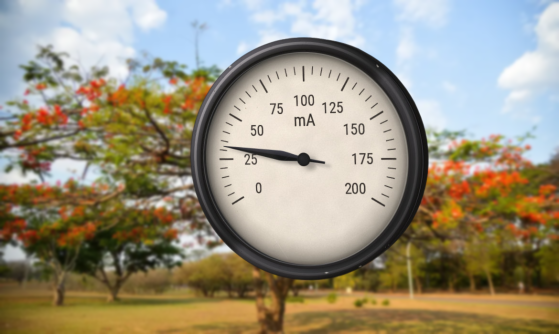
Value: mA 32.5
